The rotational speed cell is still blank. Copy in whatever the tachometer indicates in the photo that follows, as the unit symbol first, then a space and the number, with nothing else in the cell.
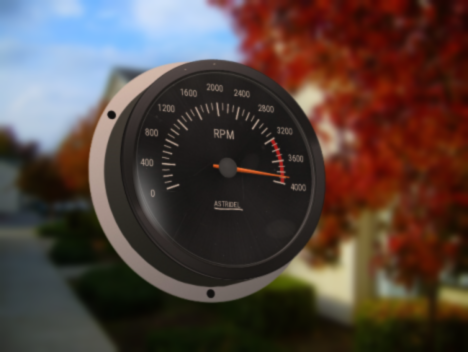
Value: rpm 3900
